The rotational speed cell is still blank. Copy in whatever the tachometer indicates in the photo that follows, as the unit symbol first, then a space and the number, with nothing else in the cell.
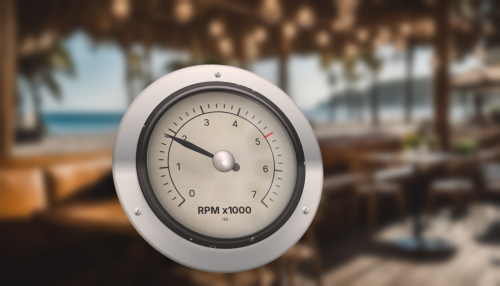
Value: rpm 1800
